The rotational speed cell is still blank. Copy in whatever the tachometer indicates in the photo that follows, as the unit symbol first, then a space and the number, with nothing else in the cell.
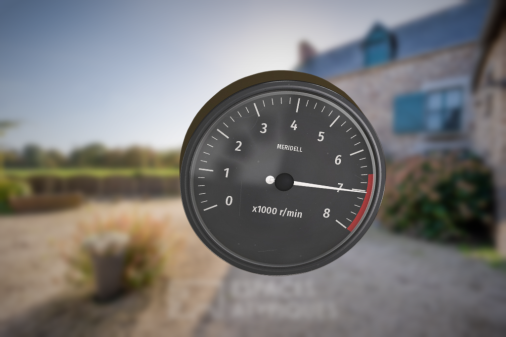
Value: rpm 7000
